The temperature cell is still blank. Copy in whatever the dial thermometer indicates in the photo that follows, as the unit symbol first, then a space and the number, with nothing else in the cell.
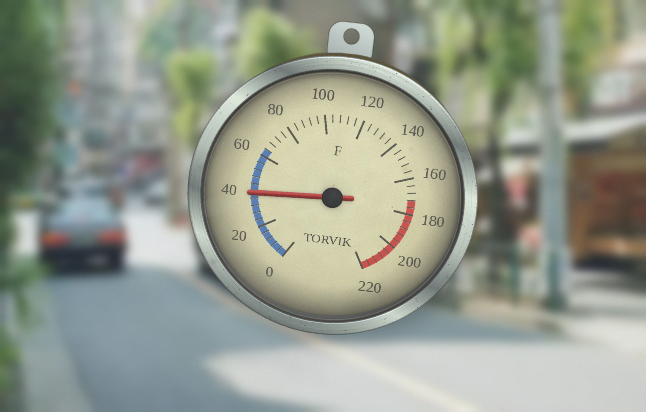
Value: °F 40
